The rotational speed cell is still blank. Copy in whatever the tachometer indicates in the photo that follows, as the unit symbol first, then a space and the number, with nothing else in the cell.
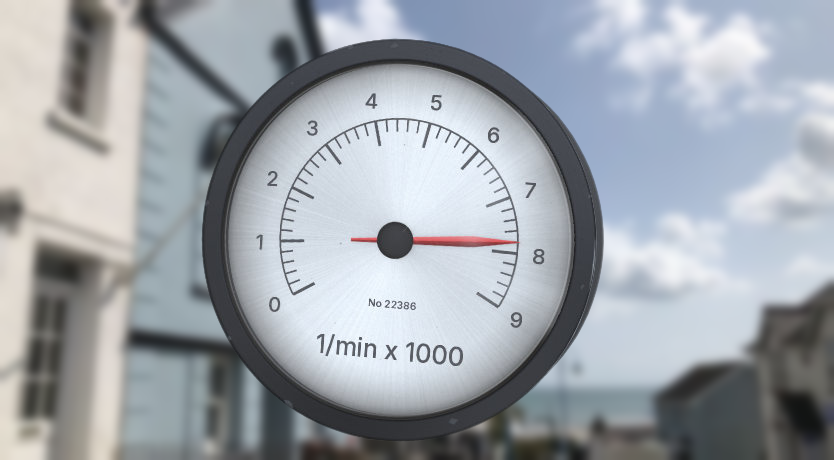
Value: rpm 7800
